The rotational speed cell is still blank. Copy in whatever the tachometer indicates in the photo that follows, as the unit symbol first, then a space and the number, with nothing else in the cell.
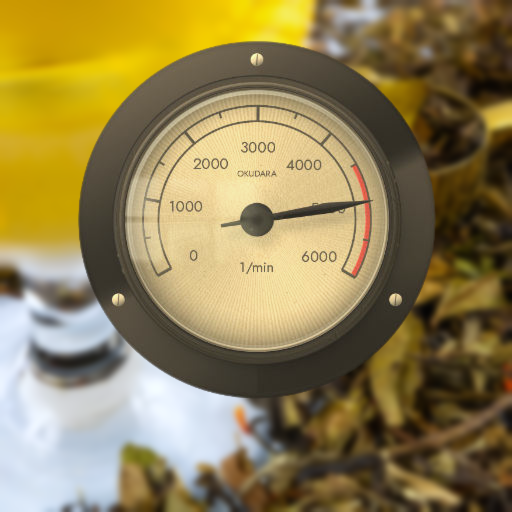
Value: rpm 5000
